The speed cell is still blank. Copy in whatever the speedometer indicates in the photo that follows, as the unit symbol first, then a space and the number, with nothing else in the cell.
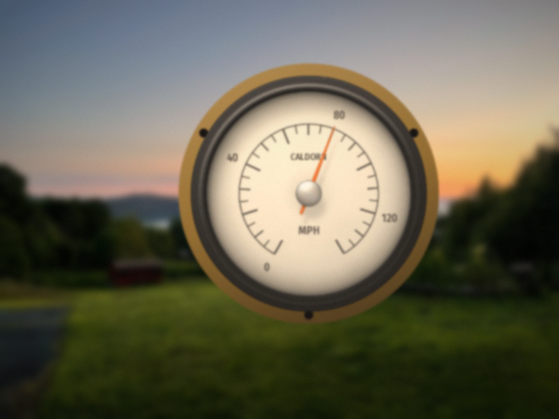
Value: mph 80
